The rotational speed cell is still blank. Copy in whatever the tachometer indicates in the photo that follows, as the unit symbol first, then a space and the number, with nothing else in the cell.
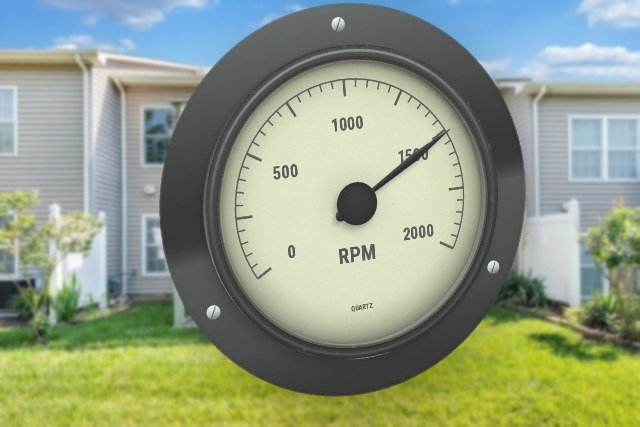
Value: rpm 1500
